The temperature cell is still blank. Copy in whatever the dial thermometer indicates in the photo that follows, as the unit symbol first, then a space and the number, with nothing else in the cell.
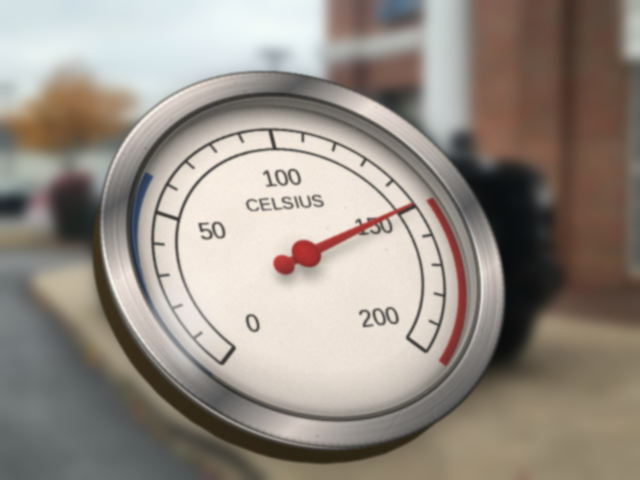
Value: °C 150
